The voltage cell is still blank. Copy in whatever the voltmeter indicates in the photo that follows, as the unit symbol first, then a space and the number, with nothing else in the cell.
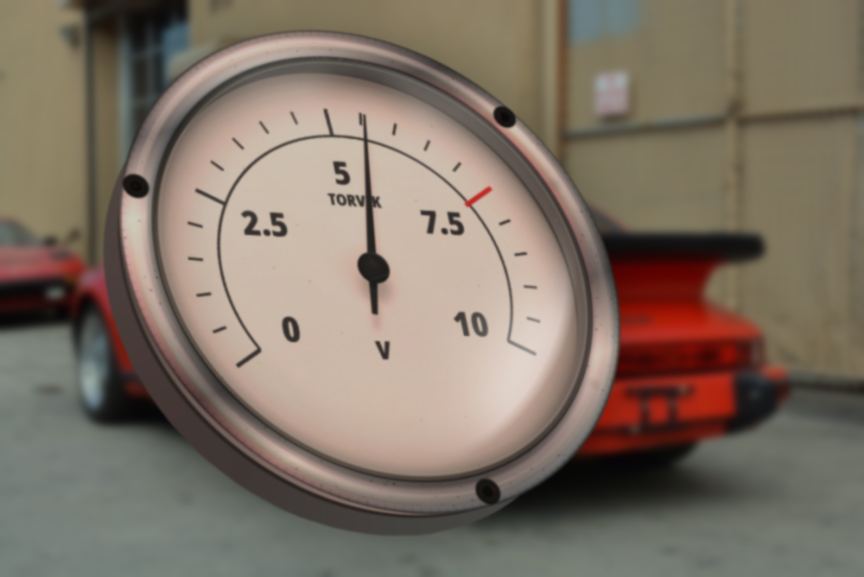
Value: V 5.5
